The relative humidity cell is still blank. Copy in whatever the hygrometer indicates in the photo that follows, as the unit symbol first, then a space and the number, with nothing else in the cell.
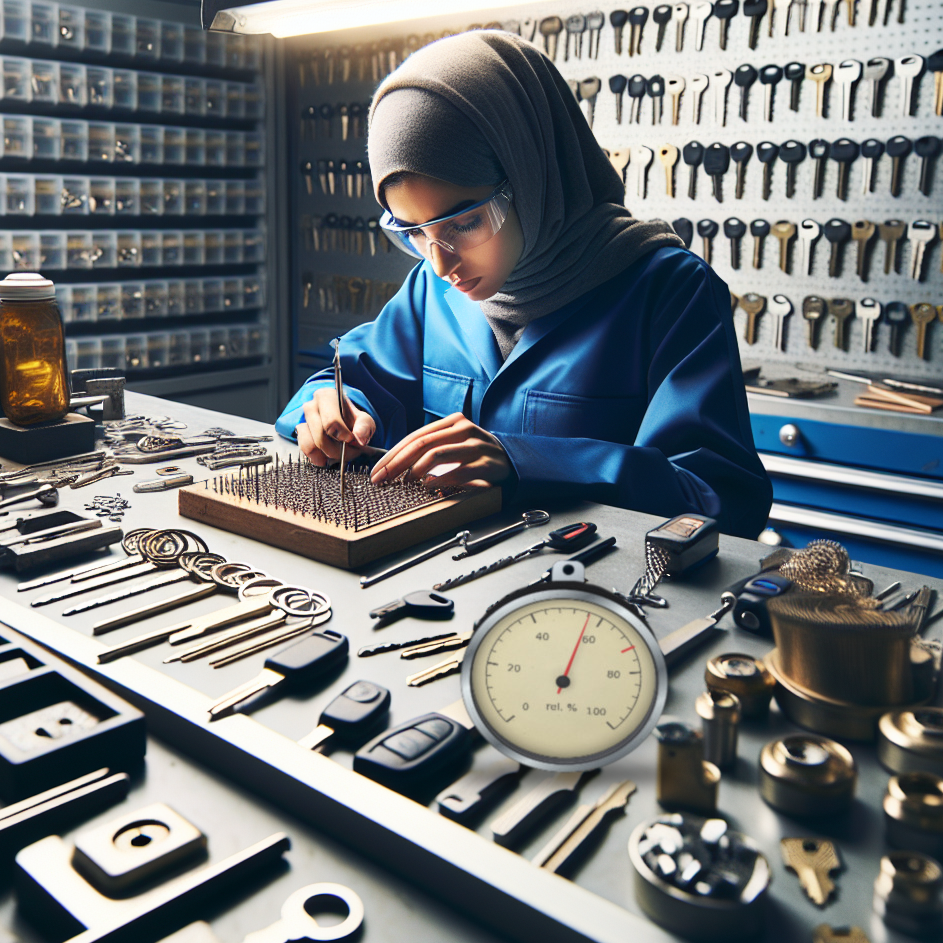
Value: % 56
